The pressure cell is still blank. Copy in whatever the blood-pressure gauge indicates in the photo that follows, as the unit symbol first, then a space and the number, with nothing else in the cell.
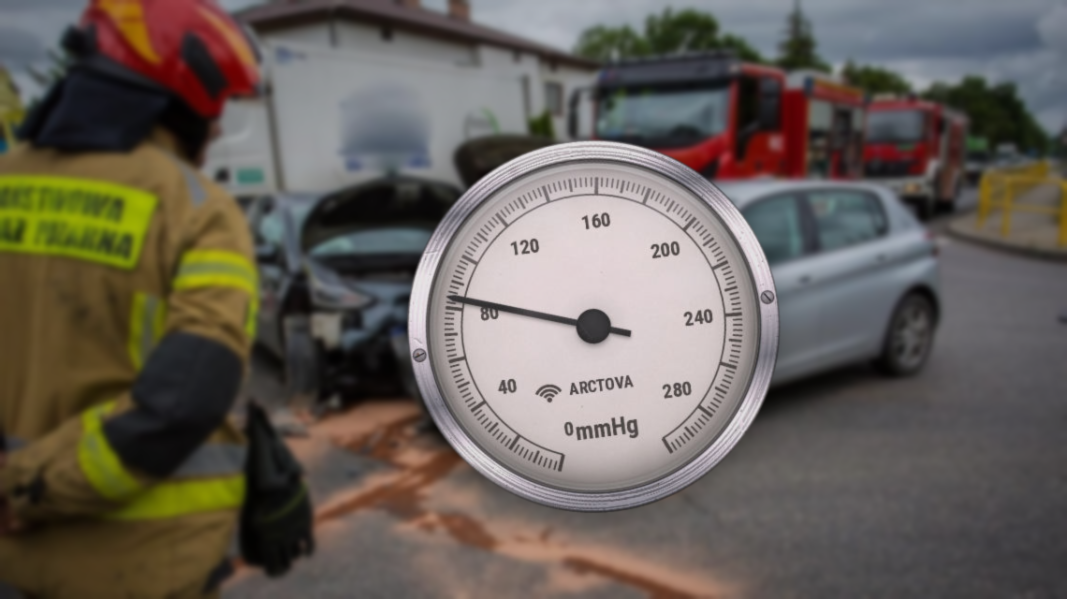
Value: mmHg 84
